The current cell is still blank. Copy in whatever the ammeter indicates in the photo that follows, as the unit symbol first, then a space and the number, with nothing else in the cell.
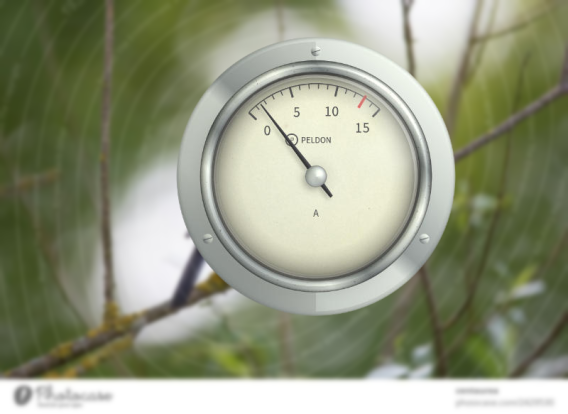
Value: A 1.5
